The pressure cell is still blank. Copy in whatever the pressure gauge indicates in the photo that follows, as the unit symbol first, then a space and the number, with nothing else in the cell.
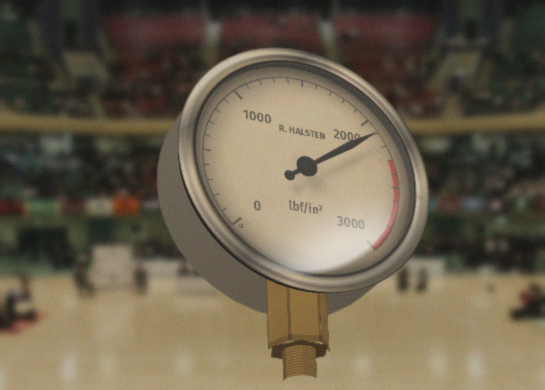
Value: psi 2100
